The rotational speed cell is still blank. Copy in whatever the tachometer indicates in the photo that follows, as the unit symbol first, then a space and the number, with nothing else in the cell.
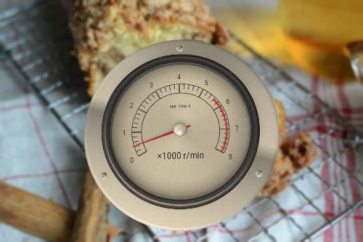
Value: rpm 400
